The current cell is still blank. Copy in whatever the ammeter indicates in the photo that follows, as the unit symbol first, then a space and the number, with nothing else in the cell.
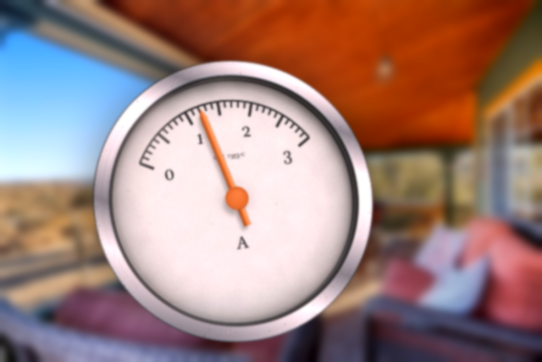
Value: A 1.2
